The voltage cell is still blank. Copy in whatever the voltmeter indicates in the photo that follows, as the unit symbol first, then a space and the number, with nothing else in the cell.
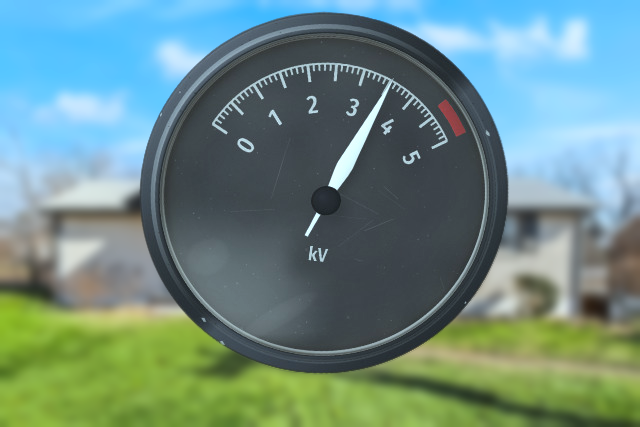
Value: kV 3.5
